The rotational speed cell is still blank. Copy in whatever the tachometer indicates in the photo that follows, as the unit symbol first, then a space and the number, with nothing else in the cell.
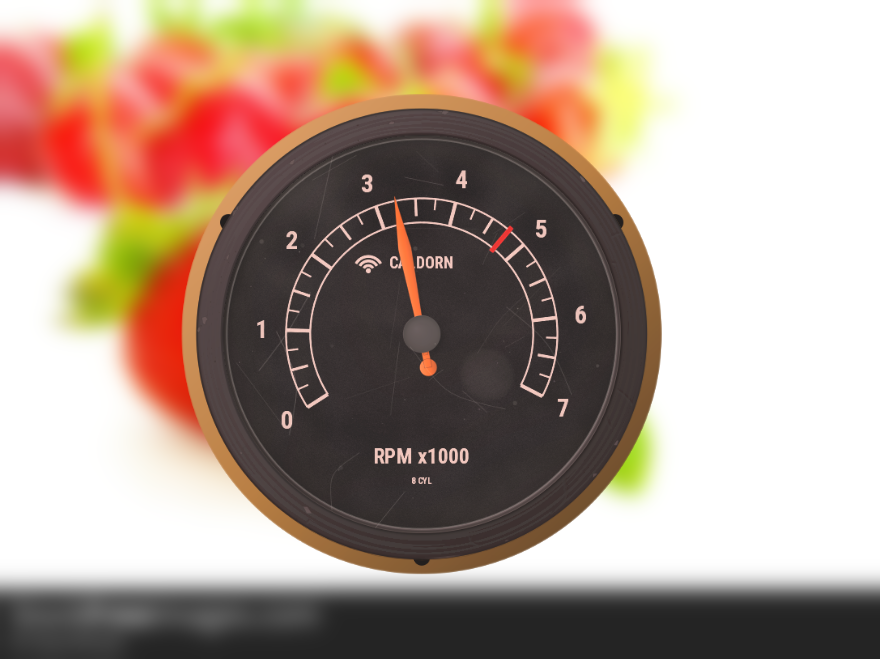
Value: rpm 3250
